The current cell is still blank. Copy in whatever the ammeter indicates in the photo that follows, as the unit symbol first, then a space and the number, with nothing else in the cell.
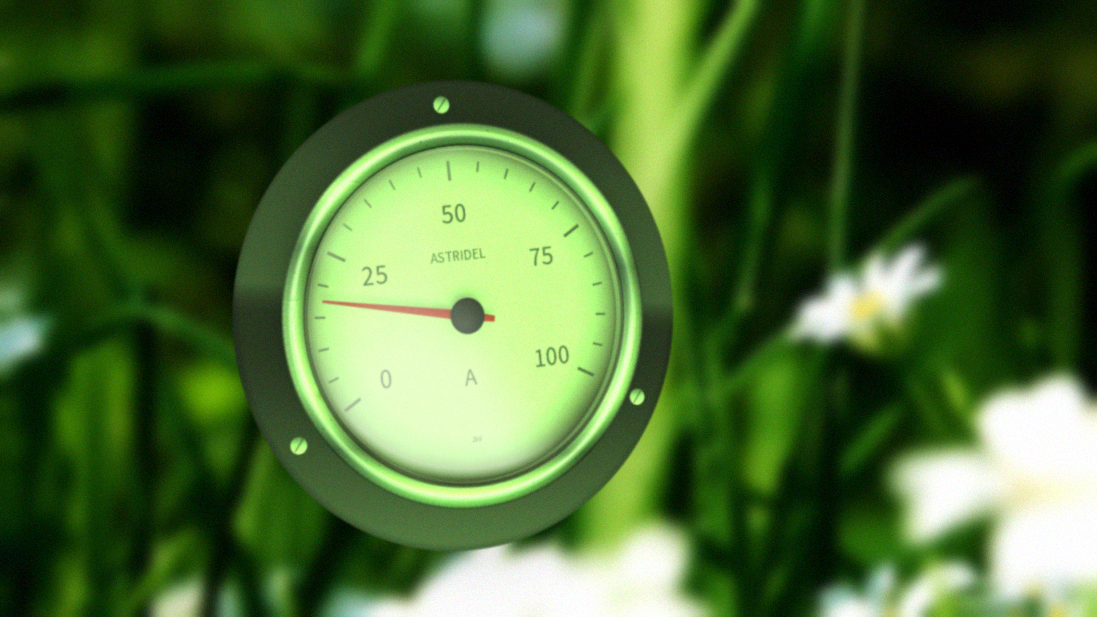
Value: A 17.5
